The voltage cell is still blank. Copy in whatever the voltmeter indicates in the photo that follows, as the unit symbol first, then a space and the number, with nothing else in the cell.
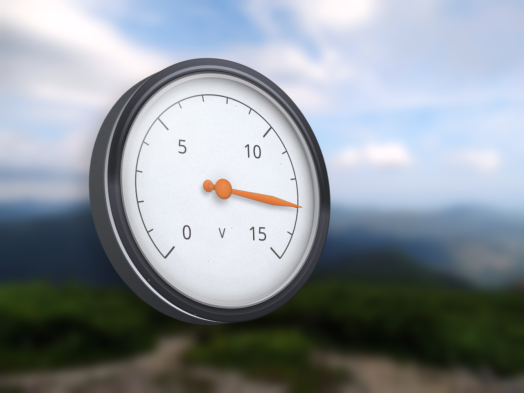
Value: V 13
